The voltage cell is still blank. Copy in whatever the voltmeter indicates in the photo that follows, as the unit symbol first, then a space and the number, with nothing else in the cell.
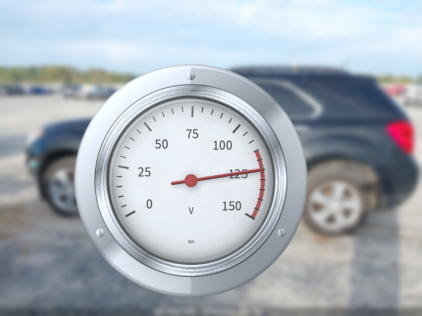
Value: V 125
